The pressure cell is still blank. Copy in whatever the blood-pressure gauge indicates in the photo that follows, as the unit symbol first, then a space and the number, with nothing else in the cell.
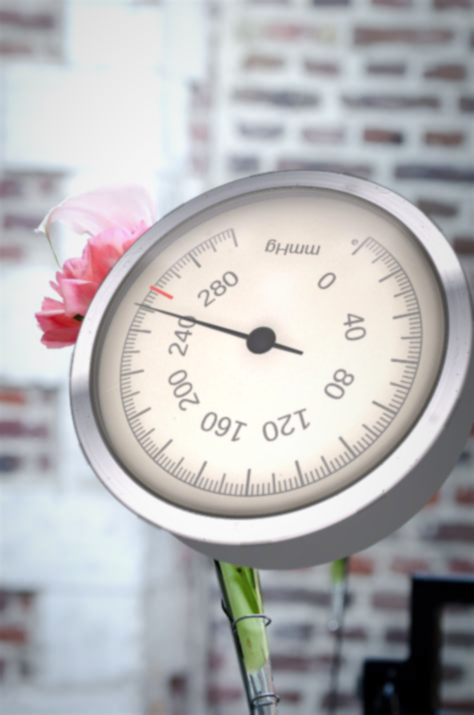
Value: mmHg 250
